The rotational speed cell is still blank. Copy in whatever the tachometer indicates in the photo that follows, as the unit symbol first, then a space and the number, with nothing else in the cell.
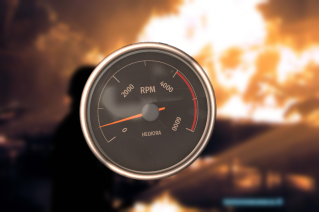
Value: rpm 500
